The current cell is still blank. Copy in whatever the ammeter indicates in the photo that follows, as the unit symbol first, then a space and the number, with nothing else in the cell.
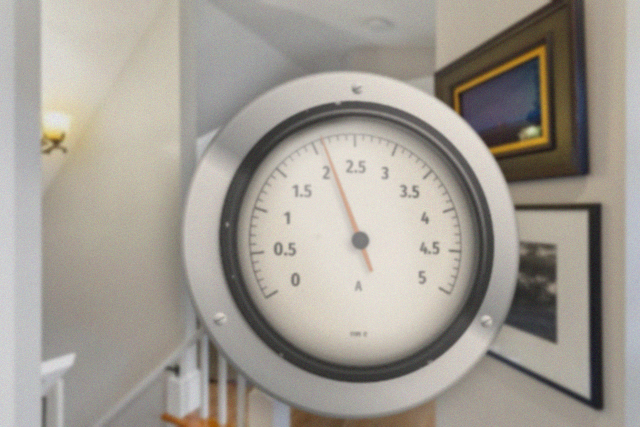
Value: A 2.1
